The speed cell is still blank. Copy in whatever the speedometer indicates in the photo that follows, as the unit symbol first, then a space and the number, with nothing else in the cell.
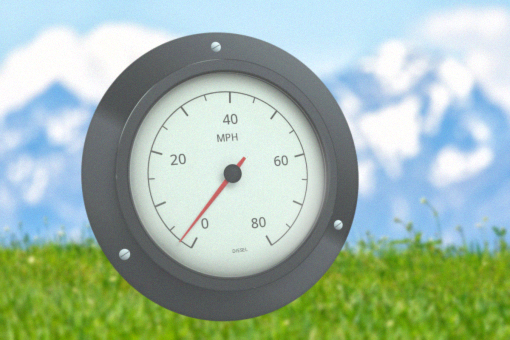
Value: mph 2.5
